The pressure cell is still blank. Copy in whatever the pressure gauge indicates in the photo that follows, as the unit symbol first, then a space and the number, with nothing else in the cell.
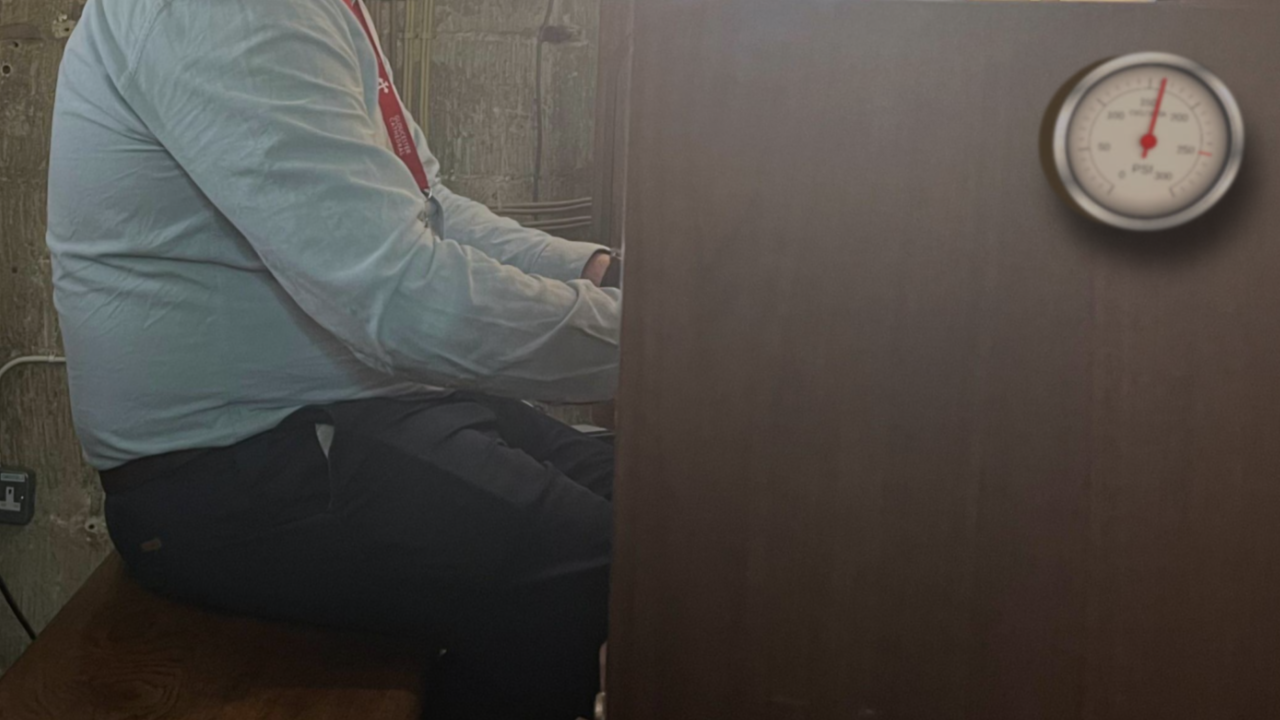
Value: psi 160
